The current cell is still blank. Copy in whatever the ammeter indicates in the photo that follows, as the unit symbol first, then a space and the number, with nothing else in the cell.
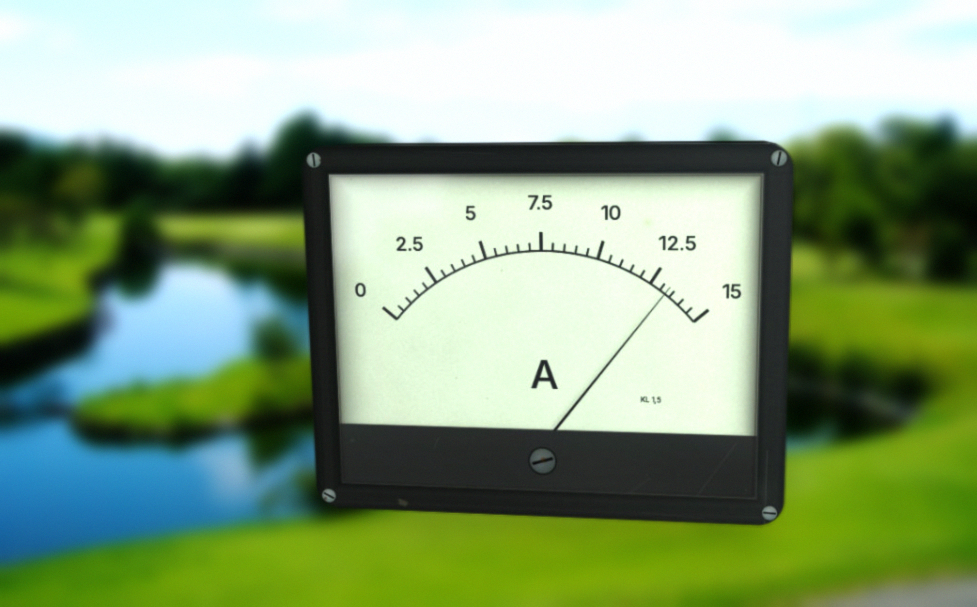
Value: A 13.25
